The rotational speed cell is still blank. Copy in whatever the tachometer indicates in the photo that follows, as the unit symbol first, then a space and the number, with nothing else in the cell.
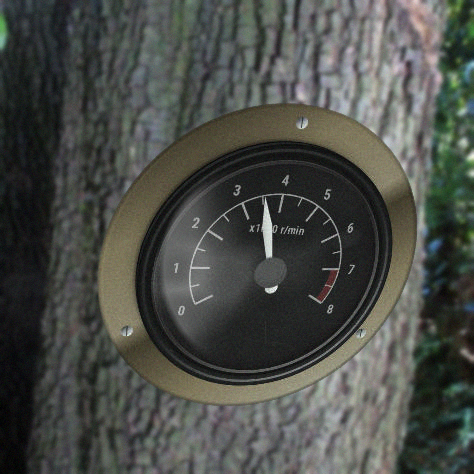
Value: rpm 3500
